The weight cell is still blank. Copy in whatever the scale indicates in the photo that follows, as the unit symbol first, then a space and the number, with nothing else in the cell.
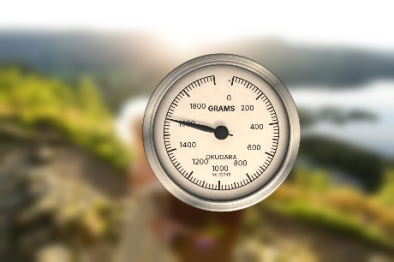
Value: g 1600
